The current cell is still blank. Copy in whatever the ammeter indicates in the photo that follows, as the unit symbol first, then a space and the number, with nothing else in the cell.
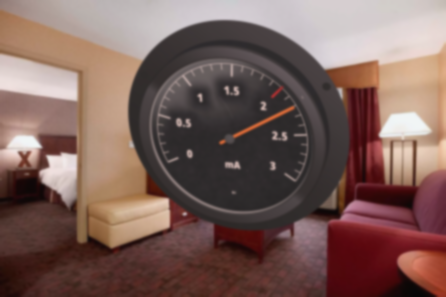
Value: mA 2.2
